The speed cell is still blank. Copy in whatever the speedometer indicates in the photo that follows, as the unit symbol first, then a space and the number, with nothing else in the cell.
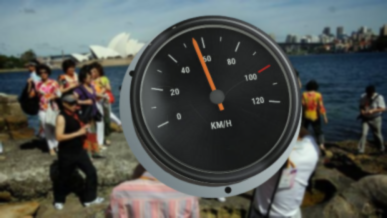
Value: km/h 55
